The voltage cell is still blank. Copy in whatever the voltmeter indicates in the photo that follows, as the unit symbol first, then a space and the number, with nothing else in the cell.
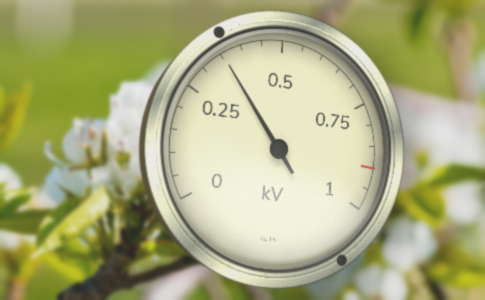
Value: kV 0.35
